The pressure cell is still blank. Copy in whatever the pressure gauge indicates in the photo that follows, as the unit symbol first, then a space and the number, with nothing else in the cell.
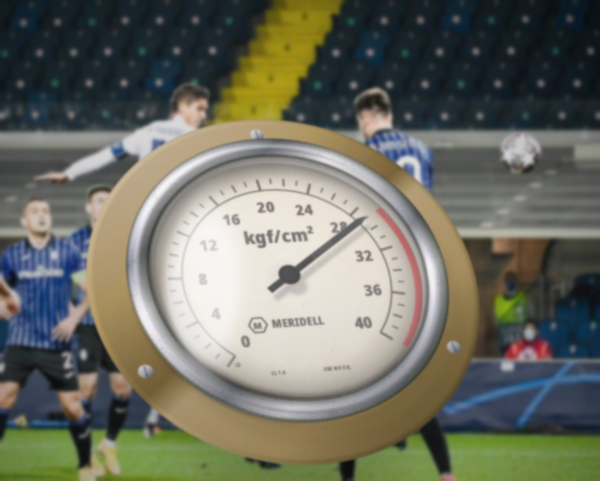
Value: kg/cm² 29
